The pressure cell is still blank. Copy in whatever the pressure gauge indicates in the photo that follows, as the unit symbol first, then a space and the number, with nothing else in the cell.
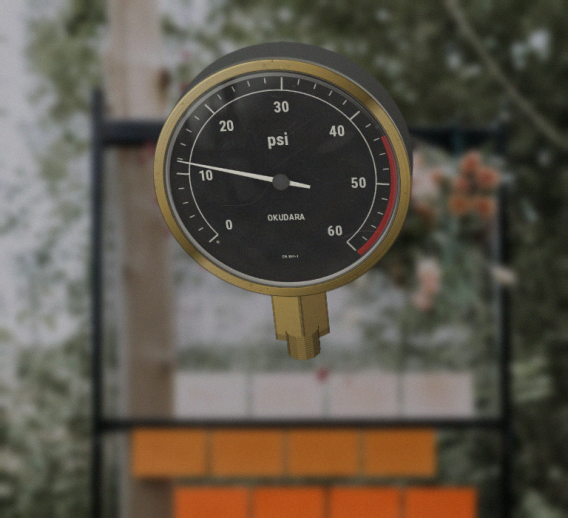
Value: psi 12
